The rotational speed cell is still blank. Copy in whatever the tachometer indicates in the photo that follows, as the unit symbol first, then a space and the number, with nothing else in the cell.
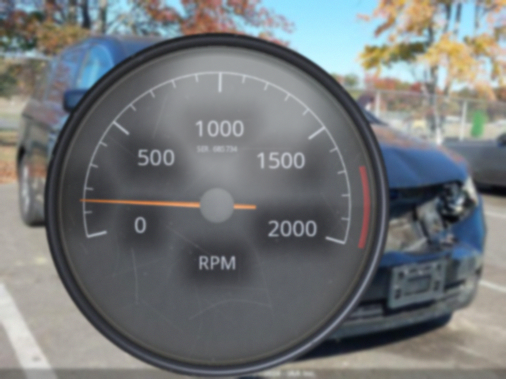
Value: rpm 150
